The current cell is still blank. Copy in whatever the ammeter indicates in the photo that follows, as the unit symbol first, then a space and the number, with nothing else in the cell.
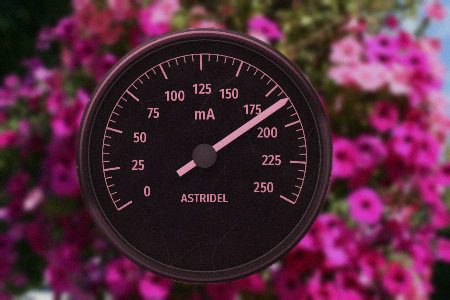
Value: mA 185
